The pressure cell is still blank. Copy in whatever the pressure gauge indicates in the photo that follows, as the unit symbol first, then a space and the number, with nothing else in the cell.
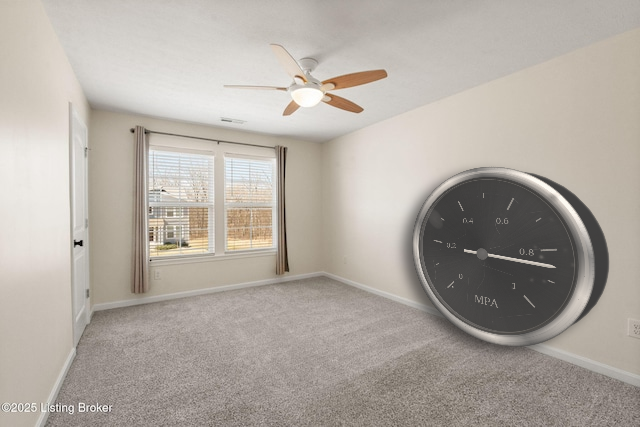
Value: MPa 0.85
